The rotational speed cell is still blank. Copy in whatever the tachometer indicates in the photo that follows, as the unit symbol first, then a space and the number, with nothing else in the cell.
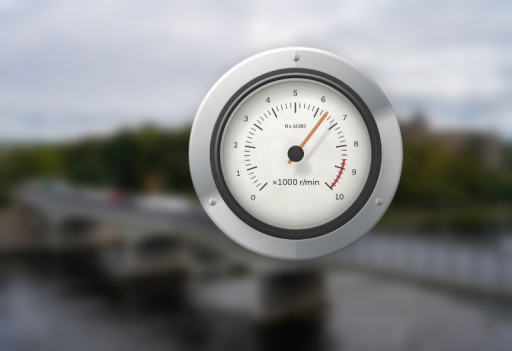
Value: rpm 6400
